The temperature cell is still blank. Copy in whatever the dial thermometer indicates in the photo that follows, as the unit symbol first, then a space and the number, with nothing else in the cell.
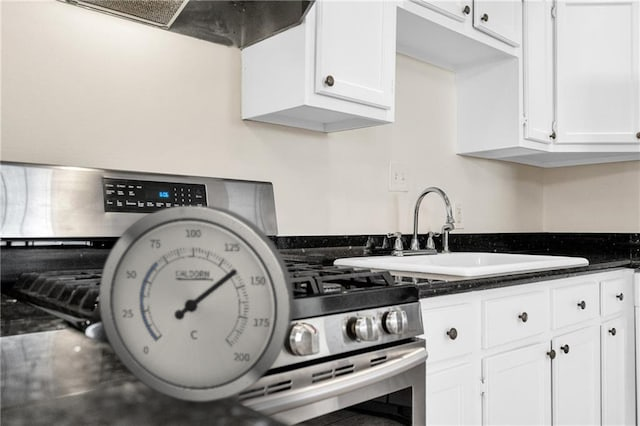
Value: °C 137.5
